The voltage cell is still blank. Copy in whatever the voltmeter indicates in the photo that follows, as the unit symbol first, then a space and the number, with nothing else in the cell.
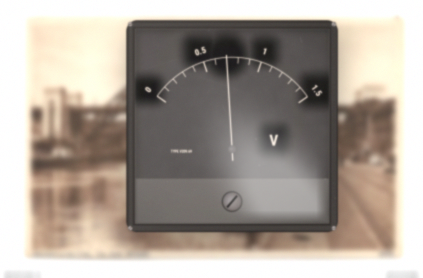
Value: V 0.7
